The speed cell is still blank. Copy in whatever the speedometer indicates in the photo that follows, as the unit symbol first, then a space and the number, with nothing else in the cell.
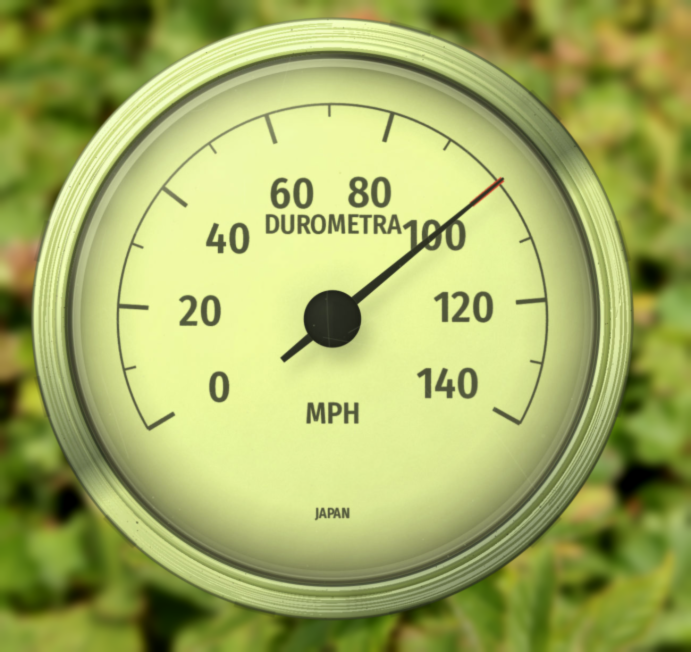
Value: mph 100
